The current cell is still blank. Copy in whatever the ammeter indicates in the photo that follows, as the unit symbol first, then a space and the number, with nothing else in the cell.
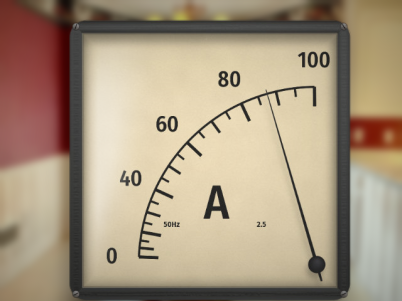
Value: A 87.5
